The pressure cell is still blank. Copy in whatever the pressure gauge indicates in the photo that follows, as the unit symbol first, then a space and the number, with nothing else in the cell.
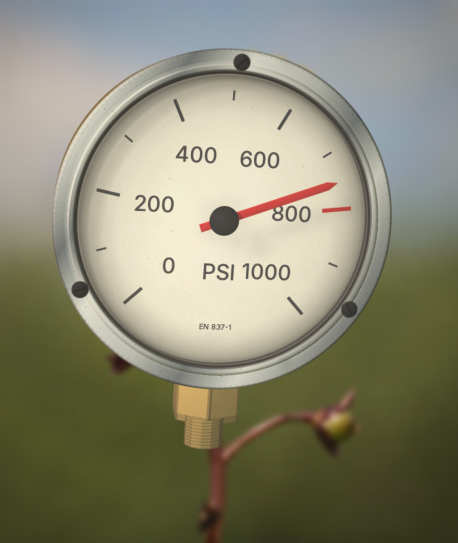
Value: psi 750
